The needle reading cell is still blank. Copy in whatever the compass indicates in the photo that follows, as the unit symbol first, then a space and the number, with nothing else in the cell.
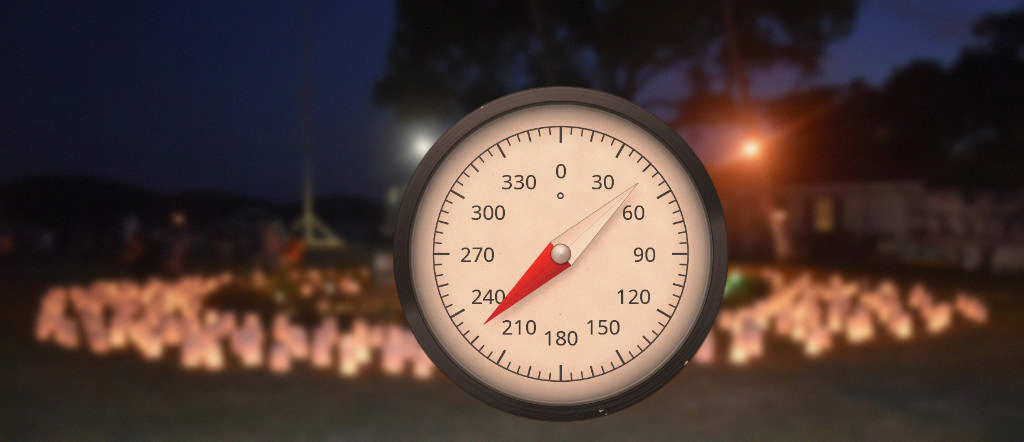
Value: ° 227.5
